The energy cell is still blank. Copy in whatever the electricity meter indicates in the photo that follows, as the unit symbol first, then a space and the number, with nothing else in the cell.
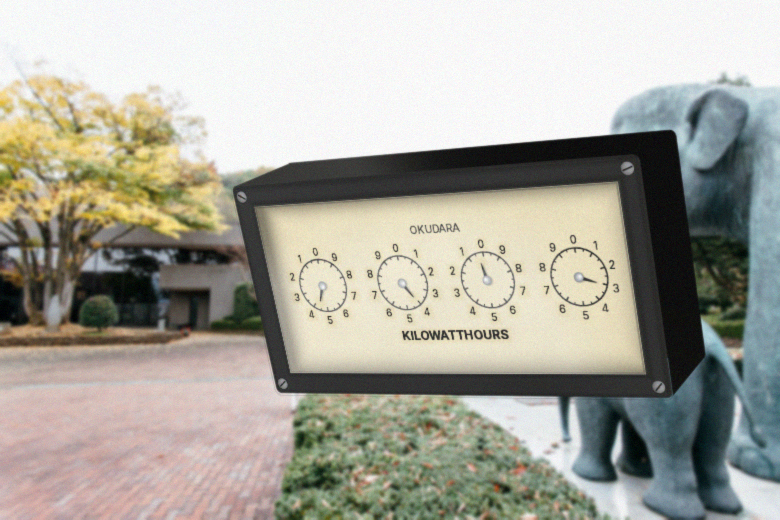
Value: kWh 4403
